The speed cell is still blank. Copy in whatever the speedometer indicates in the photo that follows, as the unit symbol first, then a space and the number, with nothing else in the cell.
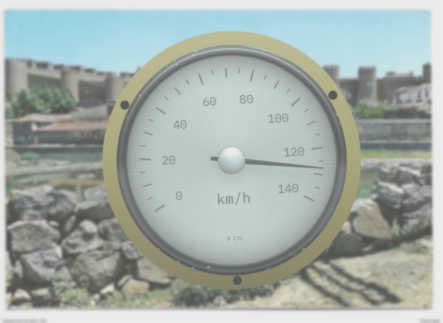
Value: km/h 127.5
